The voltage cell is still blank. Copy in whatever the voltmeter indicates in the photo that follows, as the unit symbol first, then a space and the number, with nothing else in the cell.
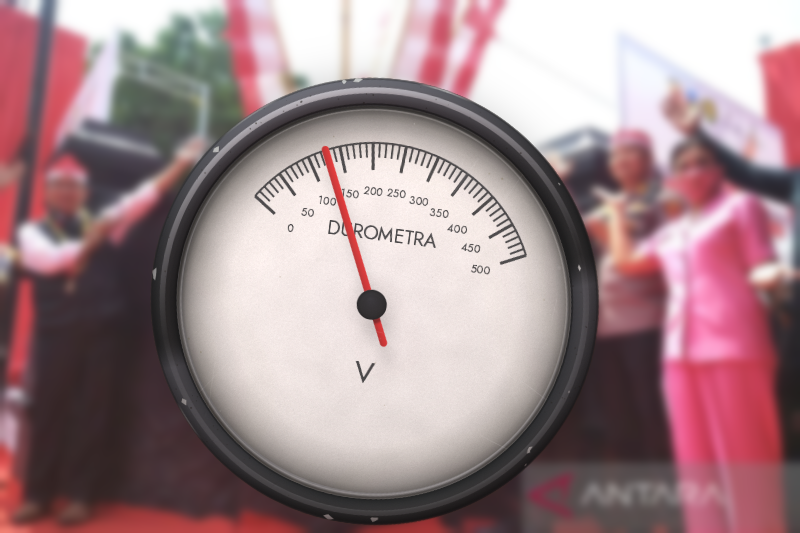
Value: V 130
